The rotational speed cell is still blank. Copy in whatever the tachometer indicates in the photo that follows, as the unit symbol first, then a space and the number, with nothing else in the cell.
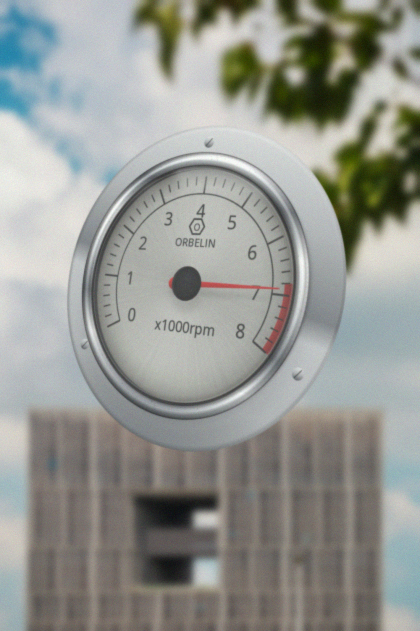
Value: rpm 6900
